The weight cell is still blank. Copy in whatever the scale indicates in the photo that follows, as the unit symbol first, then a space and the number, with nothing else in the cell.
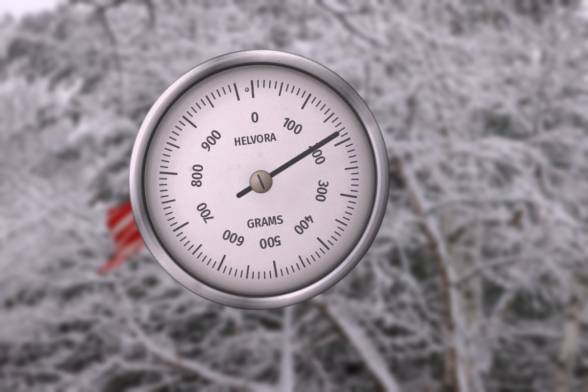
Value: g 180
